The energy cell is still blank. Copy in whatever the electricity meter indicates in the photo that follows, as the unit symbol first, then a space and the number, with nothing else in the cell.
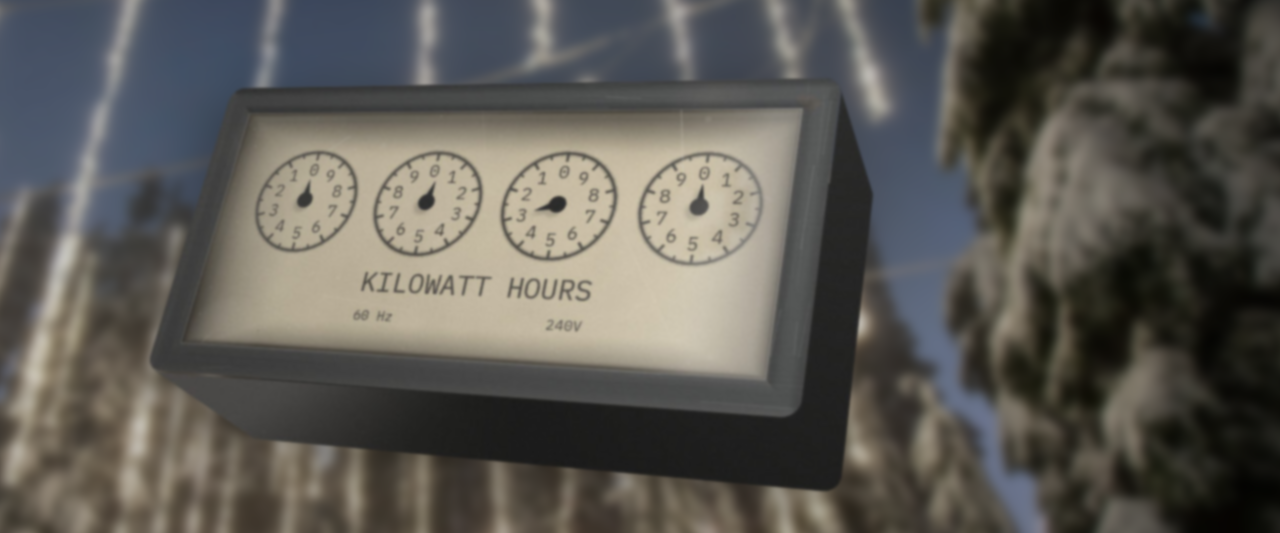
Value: kWh 30
